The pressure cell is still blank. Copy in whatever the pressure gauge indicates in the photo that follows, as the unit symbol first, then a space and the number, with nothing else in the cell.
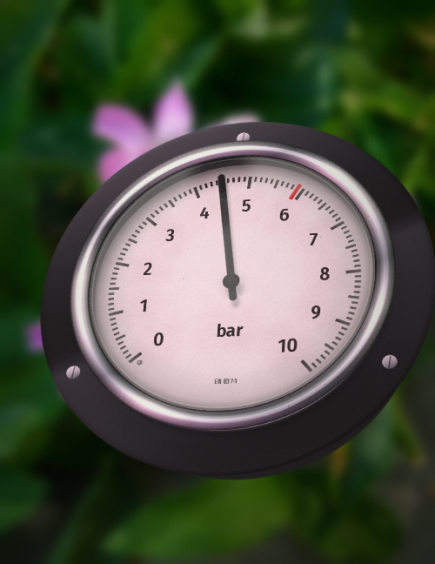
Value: bar 4.5
